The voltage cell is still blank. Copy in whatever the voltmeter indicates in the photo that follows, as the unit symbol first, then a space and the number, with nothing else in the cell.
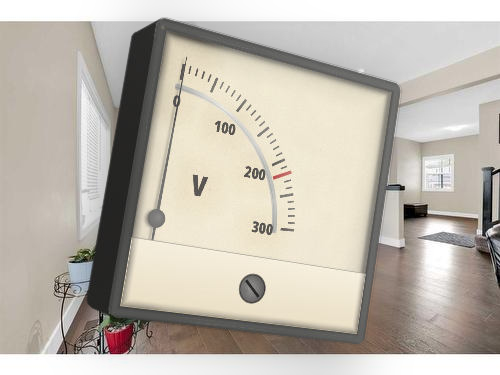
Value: V 0
